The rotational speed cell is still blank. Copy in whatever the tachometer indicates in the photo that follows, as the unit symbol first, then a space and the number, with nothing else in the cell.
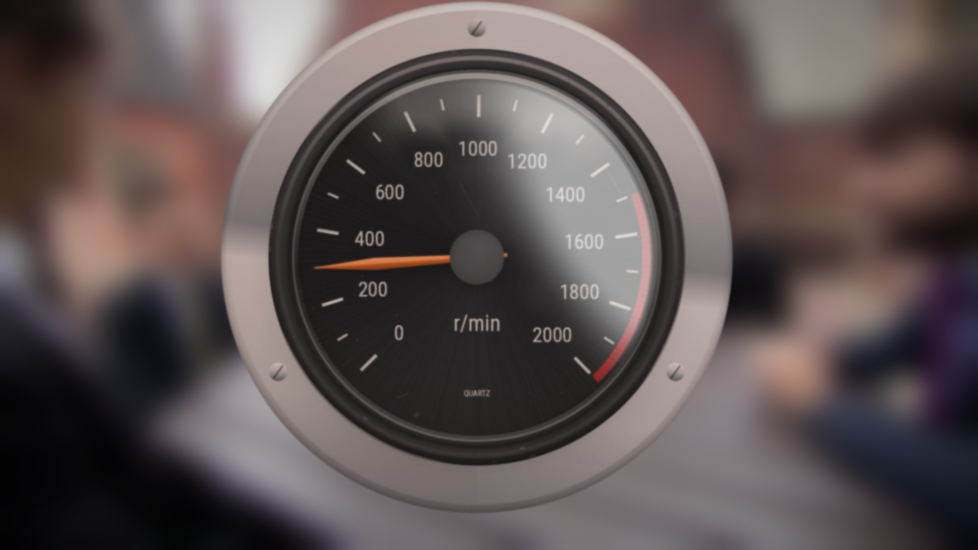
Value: rpm 300
